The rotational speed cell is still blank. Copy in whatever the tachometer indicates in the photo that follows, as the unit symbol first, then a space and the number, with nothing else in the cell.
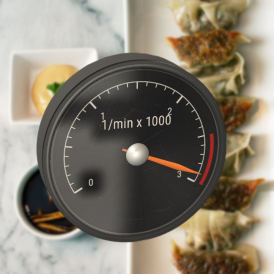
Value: rpm 2900
